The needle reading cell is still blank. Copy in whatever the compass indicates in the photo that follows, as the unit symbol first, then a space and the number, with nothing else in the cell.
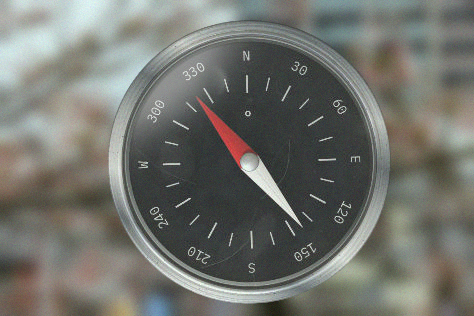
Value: ° 322.5
